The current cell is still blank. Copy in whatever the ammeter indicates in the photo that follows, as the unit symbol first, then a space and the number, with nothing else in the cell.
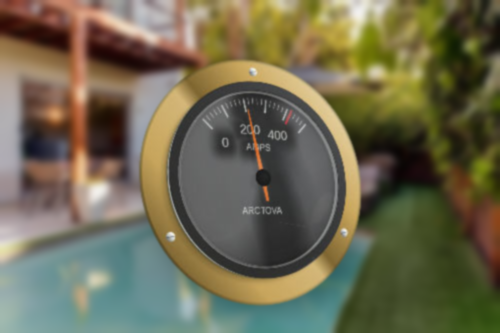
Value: A 200
